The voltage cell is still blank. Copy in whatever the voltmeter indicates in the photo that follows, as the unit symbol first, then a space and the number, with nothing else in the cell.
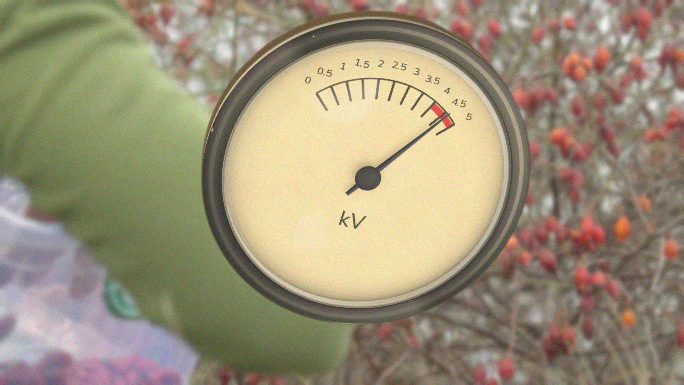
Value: kV 4.5
